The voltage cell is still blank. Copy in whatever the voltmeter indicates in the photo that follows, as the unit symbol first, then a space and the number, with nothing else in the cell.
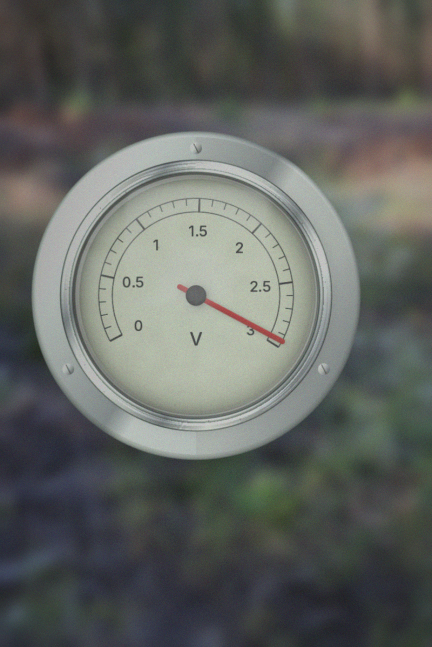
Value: V 2.95
